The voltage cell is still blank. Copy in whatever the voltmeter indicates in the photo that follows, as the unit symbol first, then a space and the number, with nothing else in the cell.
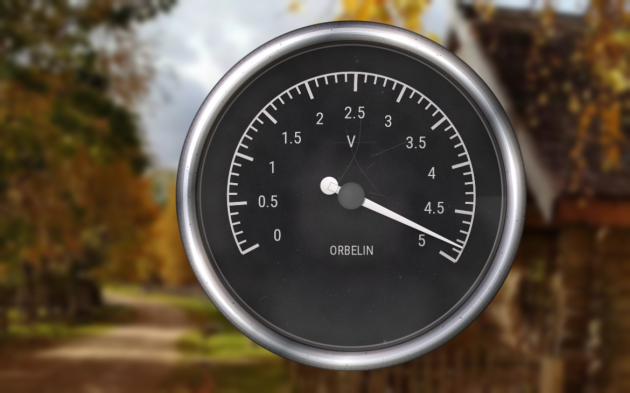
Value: V 4.85
